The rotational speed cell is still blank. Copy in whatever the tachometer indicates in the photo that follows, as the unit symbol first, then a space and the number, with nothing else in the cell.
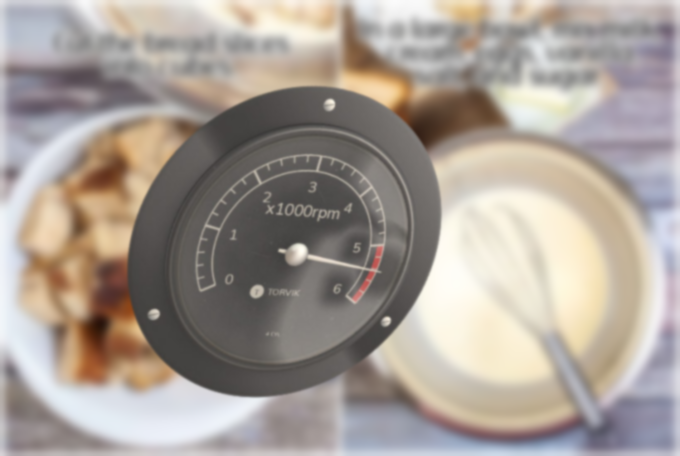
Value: rpm 5400
